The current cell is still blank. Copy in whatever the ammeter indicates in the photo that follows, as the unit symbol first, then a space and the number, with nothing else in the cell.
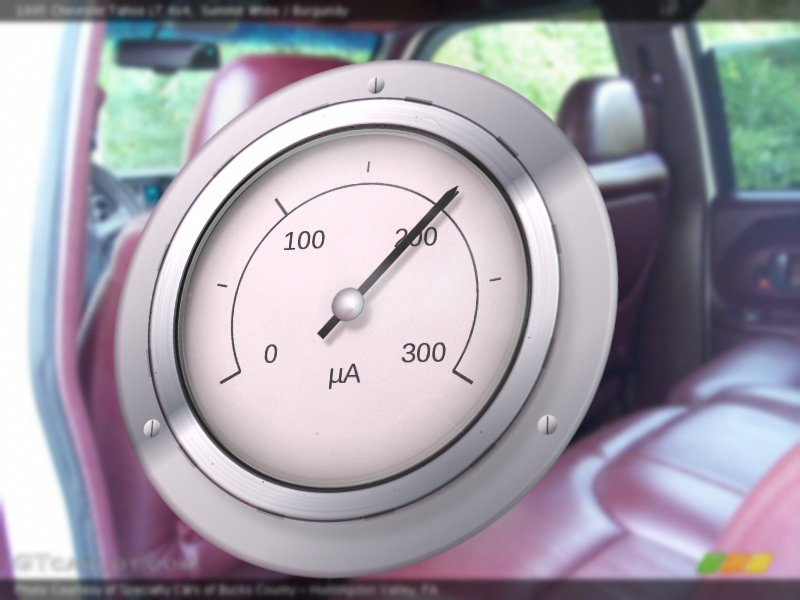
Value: µA 200
